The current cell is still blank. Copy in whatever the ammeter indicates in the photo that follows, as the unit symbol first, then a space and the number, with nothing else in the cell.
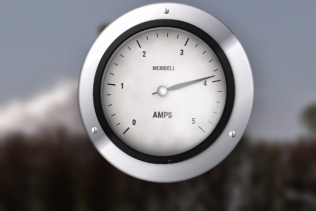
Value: A 3.9
